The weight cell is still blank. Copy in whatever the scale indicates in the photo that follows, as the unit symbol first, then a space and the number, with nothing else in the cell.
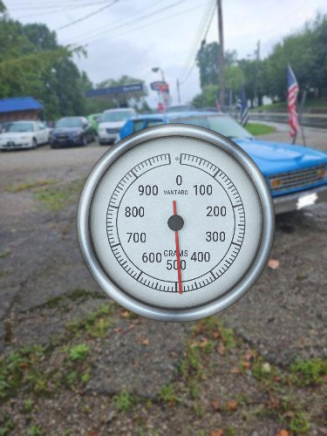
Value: g 490
